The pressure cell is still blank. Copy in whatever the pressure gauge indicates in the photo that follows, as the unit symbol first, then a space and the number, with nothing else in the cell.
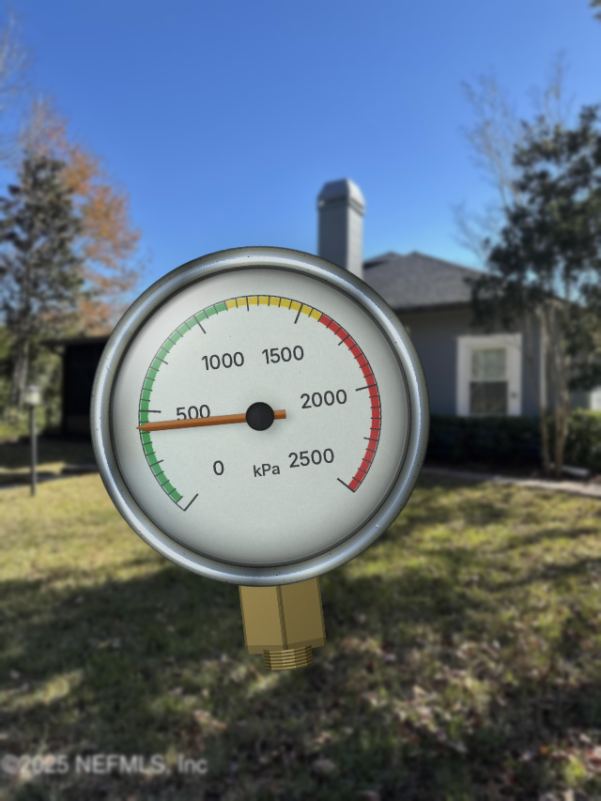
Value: kPa 425
